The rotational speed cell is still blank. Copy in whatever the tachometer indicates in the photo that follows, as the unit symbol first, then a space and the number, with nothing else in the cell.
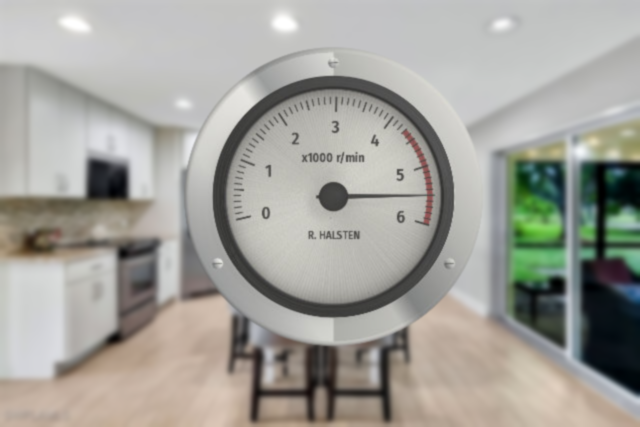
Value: rpm 5500
